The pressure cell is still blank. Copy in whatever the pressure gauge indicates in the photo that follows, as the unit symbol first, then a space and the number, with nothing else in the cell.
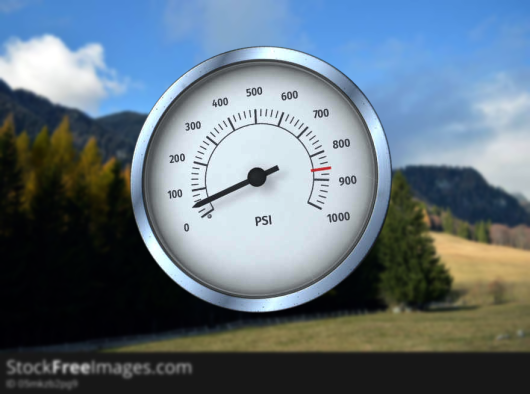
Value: psi 40
